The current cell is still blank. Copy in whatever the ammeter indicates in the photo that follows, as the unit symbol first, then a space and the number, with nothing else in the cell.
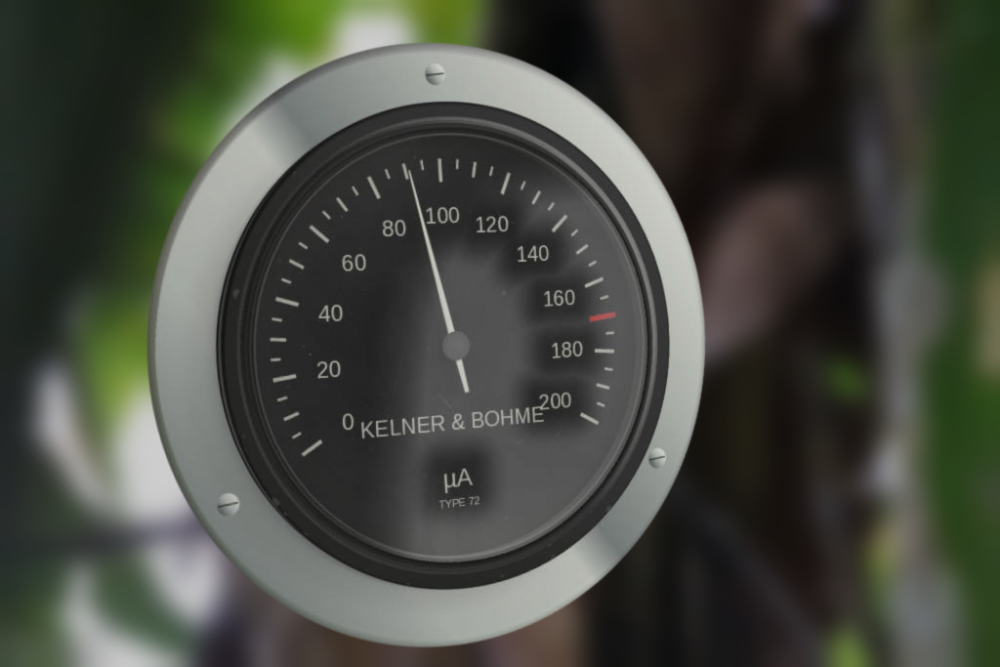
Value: µA 90
